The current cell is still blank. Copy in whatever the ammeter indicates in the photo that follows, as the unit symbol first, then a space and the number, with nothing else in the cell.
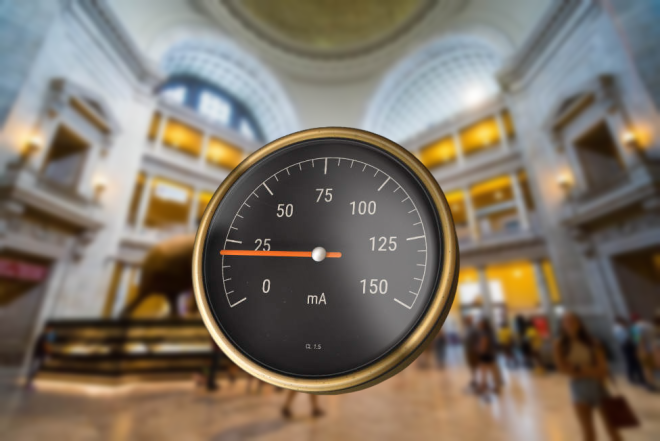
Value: mA 20
